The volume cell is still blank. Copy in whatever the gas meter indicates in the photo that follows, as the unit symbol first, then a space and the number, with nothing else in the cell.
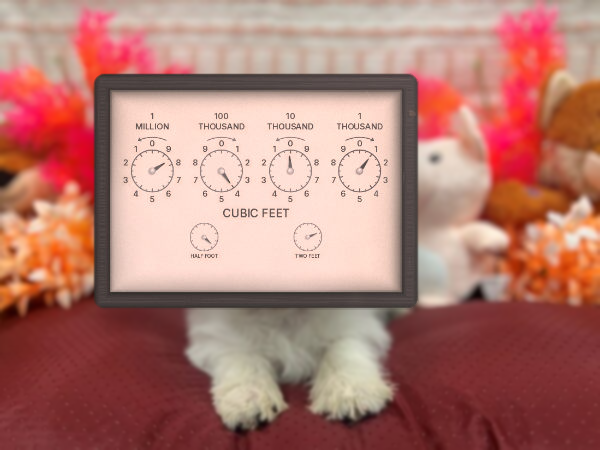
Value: ft³ 840100
